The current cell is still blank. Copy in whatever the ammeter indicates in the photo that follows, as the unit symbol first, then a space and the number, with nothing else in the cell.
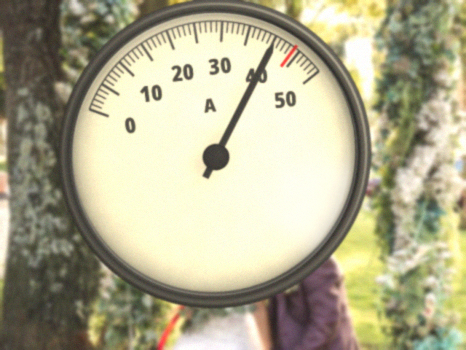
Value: A 40
